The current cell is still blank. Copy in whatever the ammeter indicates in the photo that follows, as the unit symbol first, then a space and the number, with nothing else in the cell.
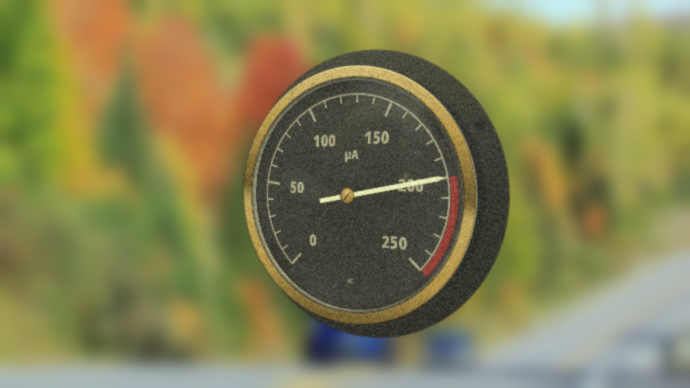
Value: µA 200
